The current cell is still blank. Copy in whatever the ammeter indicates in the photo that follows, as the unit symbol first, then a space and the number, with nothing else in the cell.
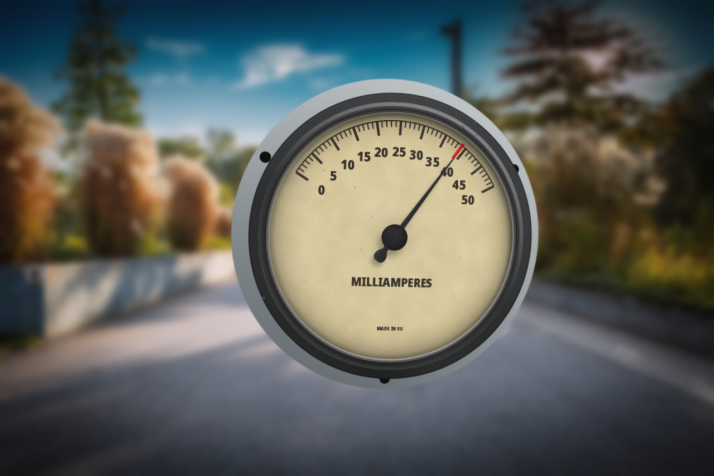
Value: mA 39
